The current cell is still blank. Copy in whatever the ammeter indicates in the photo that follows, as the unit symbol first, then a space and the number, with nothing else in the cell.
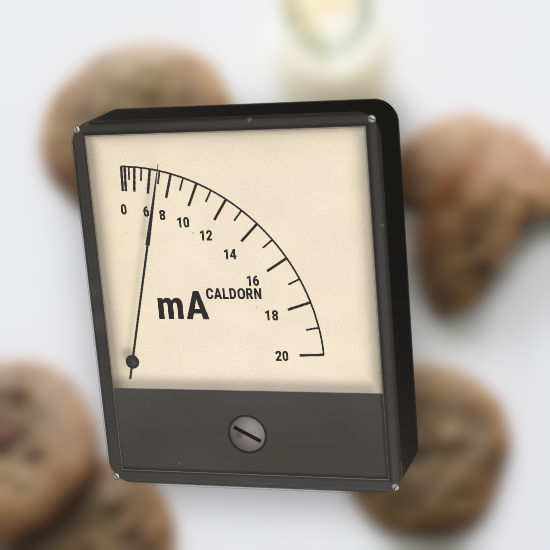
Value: mA 7
